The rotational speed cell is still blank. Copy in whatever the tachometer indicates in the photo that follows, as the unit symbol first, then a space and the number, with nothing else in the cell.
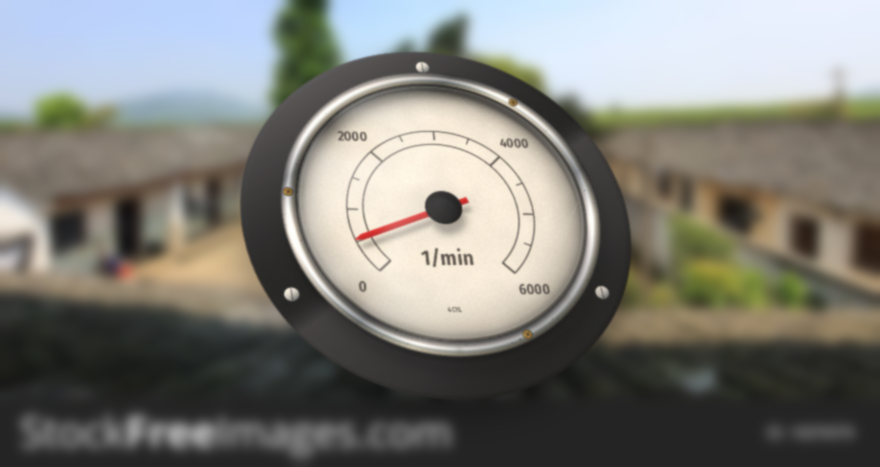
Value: rpm 500
